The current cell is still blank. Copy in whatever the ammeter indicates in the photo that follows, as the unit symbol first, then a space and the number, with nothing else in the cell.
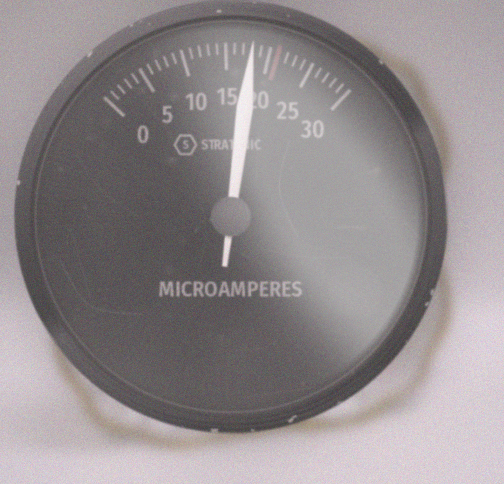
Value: µA 18
